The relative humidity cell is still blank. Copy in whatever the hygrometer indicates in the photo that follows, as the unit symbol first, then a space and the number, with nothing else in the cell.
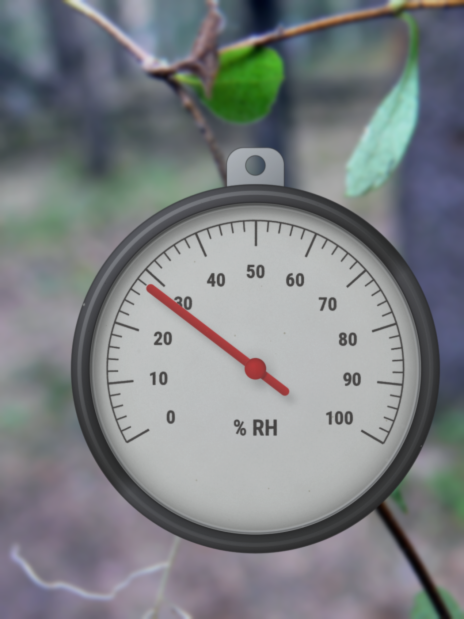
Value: % 28
